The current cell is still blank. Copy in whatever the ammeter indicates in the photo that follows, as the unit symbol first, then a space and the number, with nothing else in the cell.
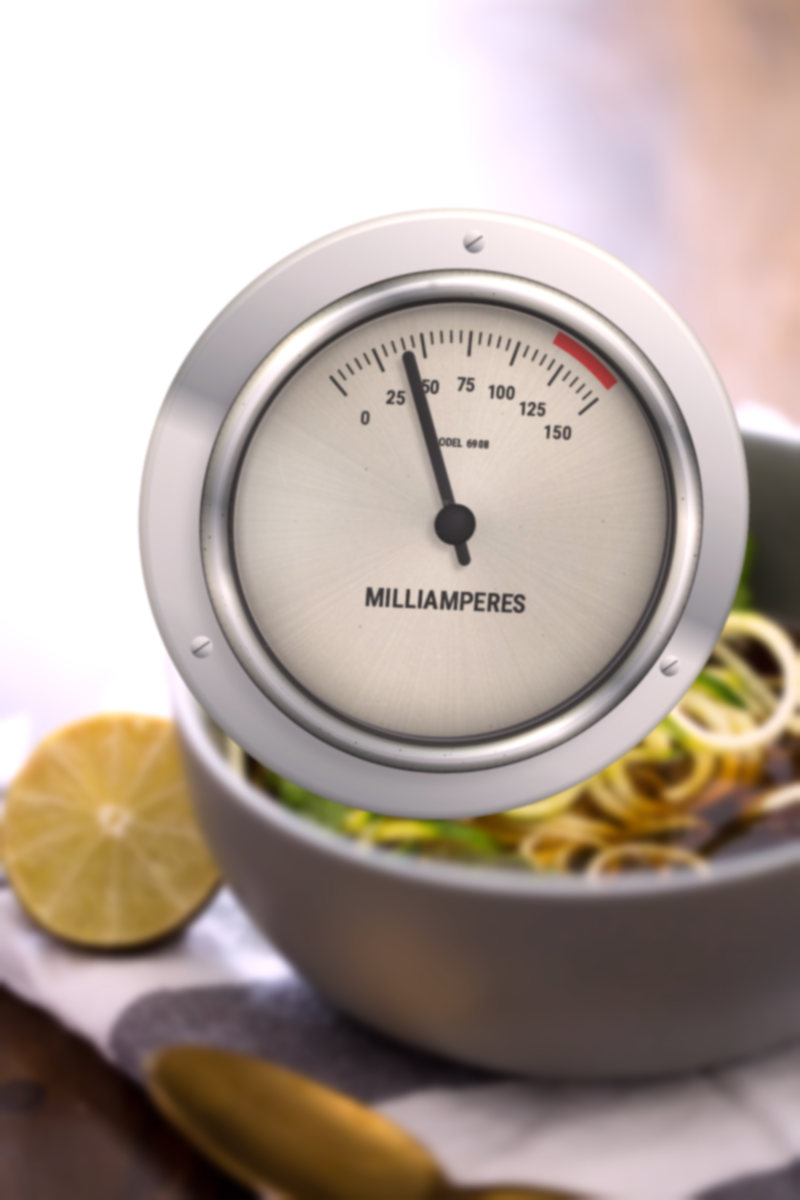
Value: mA 40
